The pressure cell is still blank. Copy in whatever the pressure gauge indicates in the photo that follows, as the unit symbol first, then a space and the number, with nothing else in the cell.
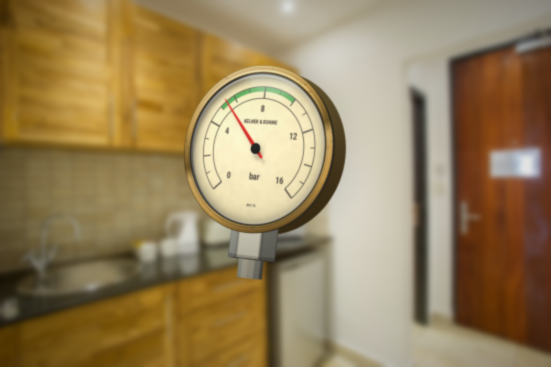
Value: bar 5.5
